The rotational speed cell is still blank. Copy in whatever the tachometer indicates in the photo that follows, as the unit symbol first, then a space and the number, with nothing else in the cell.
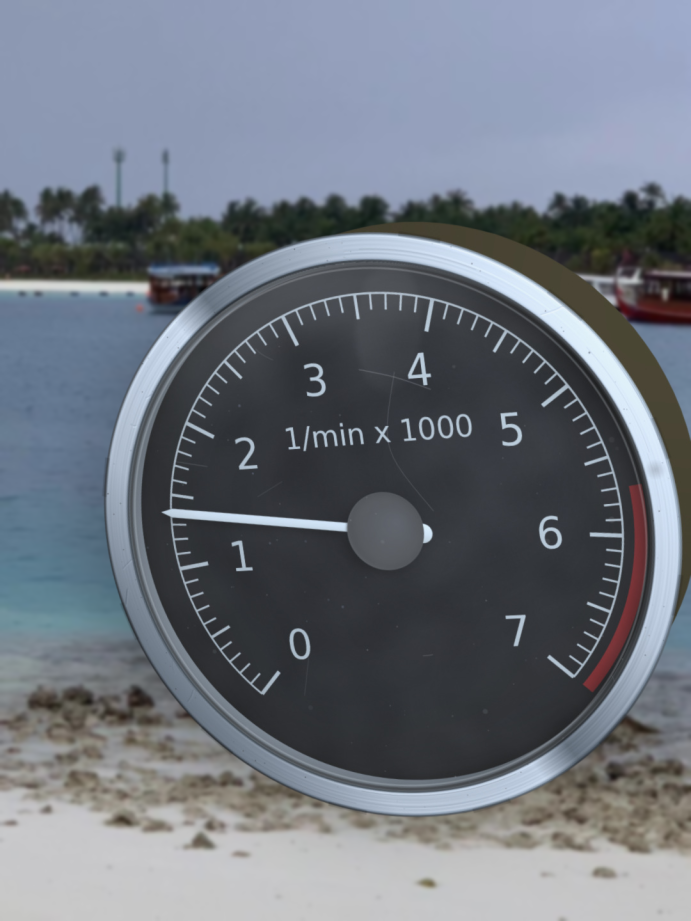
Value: rpm 1400
